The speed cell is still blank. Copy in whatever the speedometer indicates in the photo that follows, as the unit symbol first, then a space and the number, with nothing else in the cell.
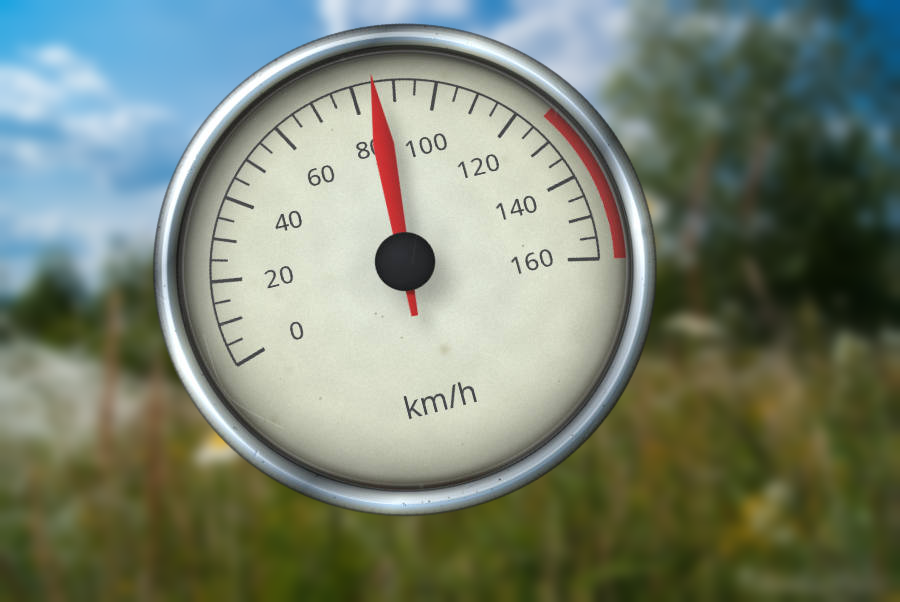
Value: km/h 85
